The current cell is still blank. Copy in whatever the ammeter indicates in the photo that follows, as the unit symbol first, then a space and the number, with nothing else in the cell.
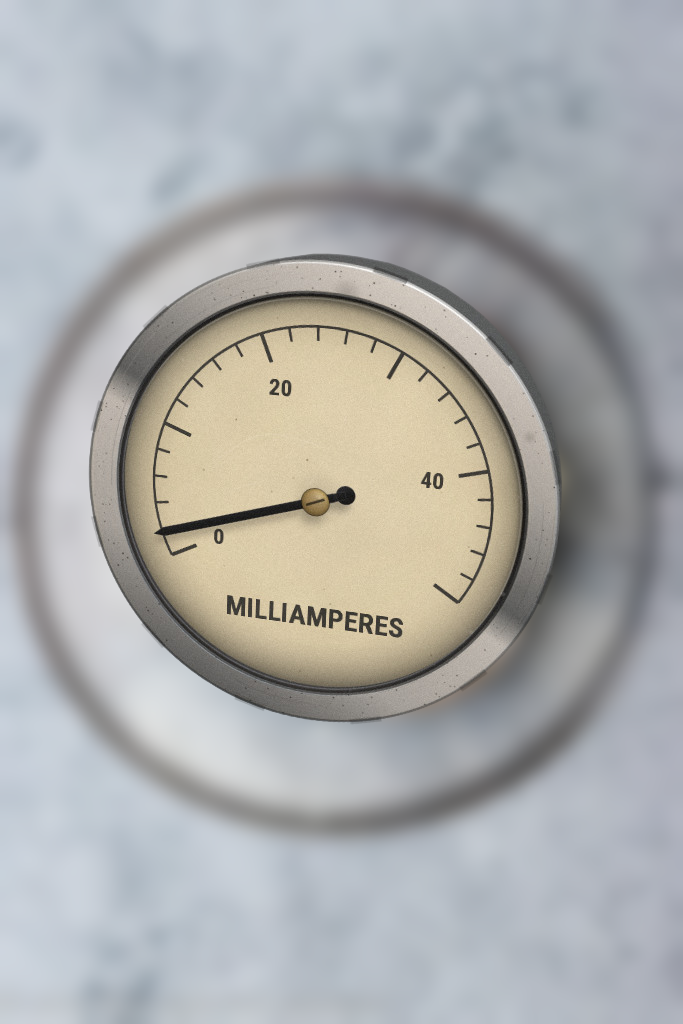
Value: mA 2
